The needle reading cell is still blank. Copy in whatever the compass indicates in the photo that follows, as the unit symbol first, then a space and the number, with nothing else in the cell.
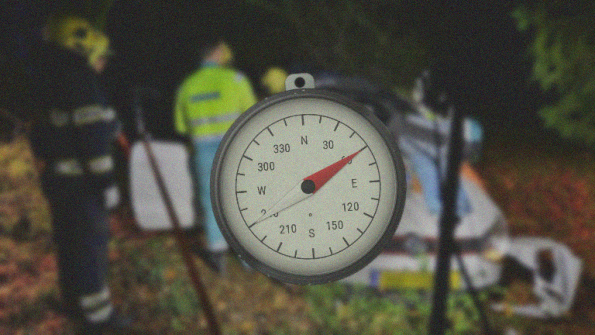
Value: ° 60
